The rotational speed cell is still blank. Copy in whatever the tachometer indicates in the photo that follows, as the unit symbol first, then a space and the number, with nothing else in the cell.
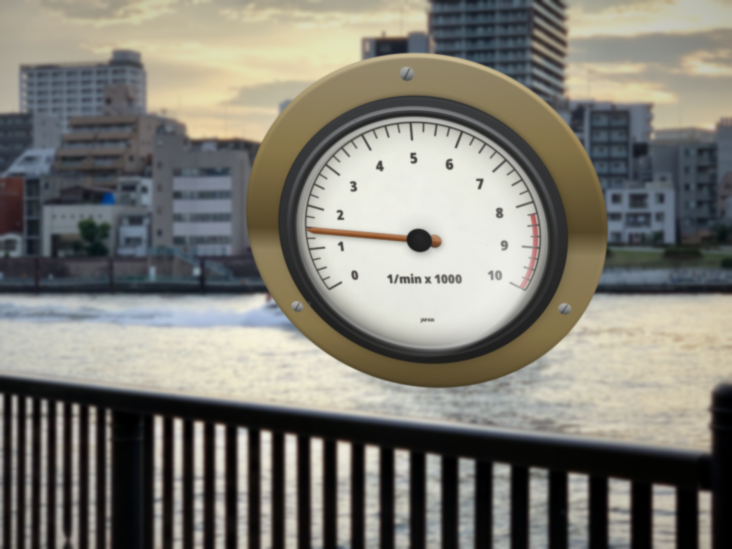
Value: rpm 1500
